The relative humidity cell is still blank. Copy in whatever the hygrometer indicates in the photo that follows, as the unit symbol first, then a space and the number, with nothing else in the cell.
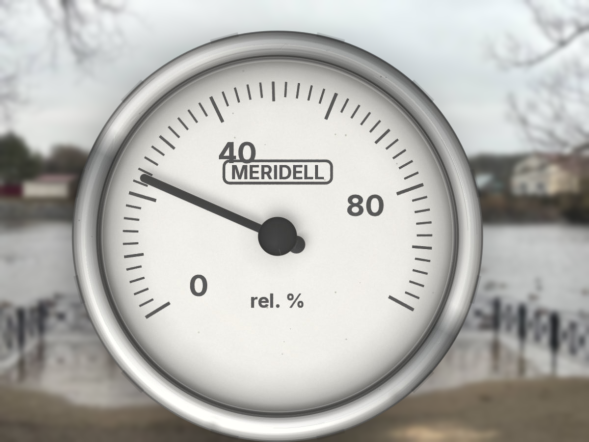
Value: % 23
